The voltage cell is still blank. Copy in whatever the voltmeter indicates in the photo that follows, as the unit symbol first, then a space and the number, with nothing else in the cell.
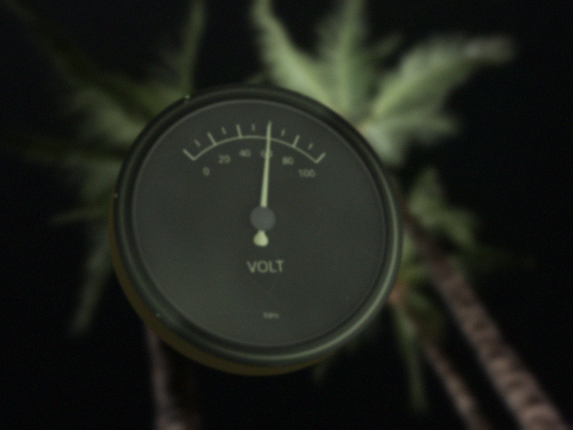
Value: V 60
